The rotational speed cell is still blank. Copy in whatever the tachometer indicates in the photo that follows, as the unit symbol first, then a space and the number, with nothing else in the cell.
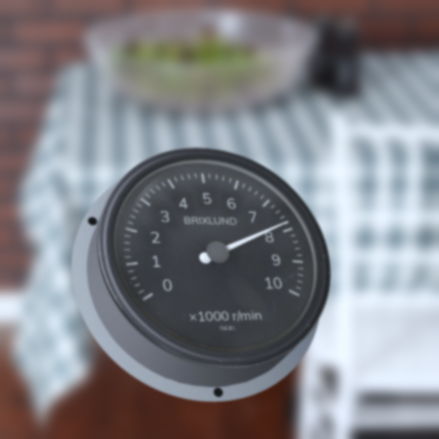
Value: rpm 7800
